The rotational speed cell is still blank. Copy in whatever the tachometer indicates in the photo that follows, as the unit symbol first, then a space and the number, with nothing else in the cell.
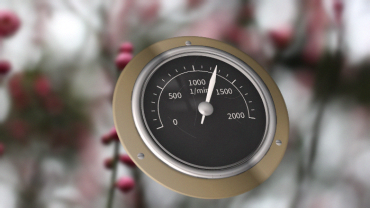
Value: rpm 1250
